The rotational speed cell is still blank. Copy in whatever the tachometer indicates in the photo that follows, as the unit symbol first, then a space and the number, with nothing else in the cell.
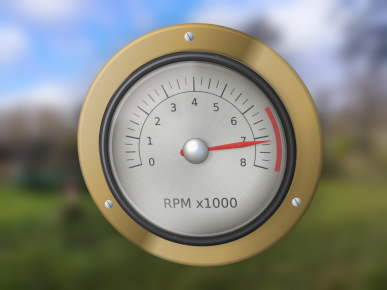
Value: rpm 7125
